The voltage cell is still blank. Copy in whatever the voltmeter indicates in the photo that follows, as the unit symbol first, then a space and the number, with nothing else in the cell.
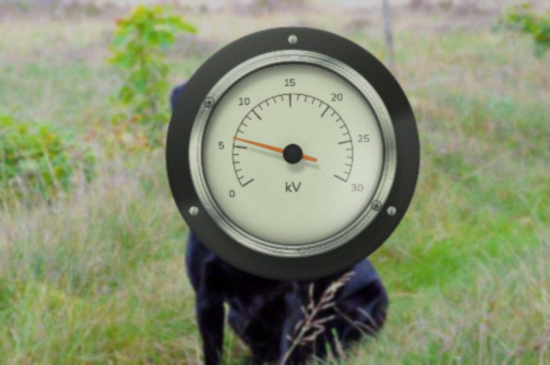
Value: kV 6
